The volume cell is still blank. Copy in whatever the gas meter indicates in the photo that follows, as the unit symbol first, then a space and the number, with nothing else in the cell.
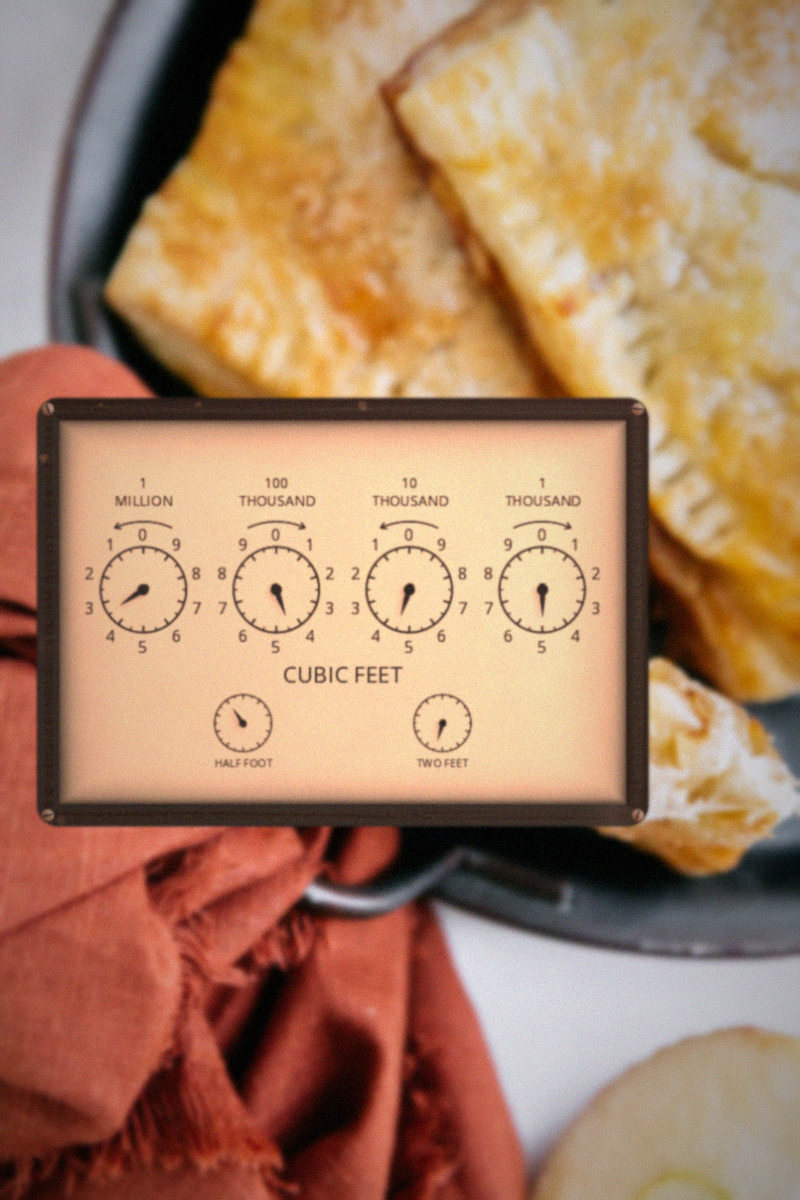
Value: ft³ 344500
